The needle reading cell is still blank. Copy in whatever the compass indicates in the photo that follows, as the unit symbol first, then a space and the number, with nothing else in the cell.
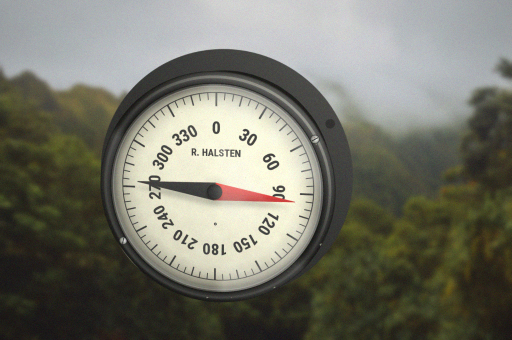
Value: ° 95
